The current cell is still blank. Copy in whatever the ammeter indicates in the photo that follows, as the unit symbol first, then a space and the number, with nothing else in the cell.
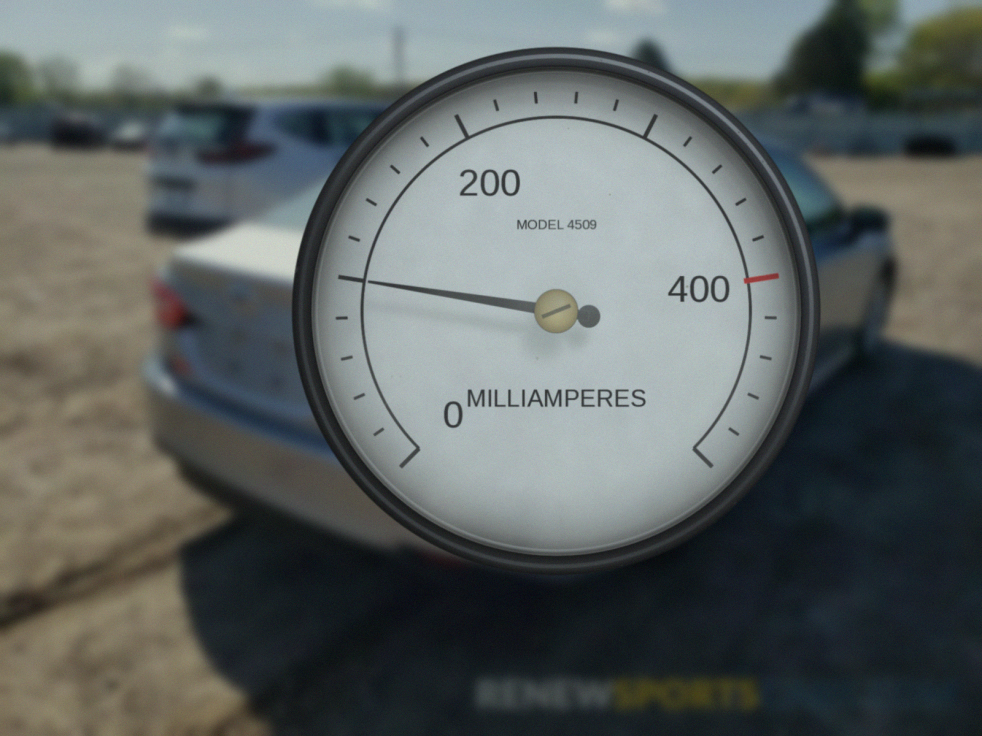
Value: mA 100
